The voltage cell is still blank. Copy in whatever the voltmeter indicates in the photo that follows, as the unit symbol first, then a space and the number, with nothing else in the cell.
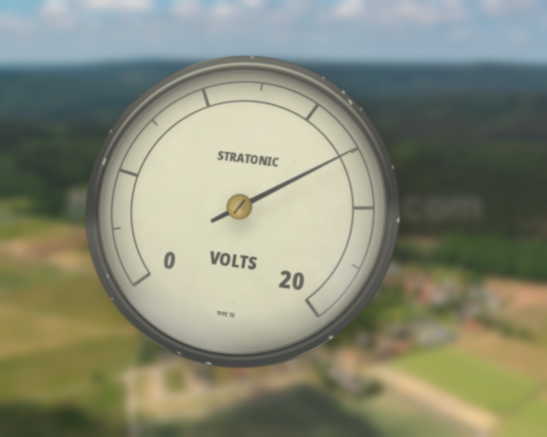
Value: V 14
